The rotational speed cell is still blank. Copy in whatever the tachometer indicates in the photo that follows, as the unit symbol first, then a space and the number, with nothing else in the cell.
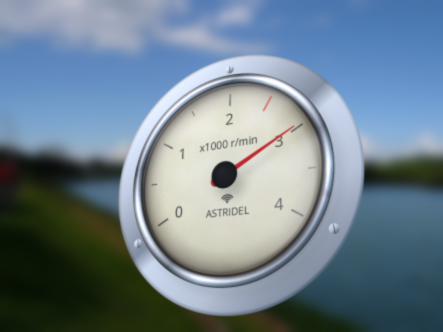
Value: rpm 3000
